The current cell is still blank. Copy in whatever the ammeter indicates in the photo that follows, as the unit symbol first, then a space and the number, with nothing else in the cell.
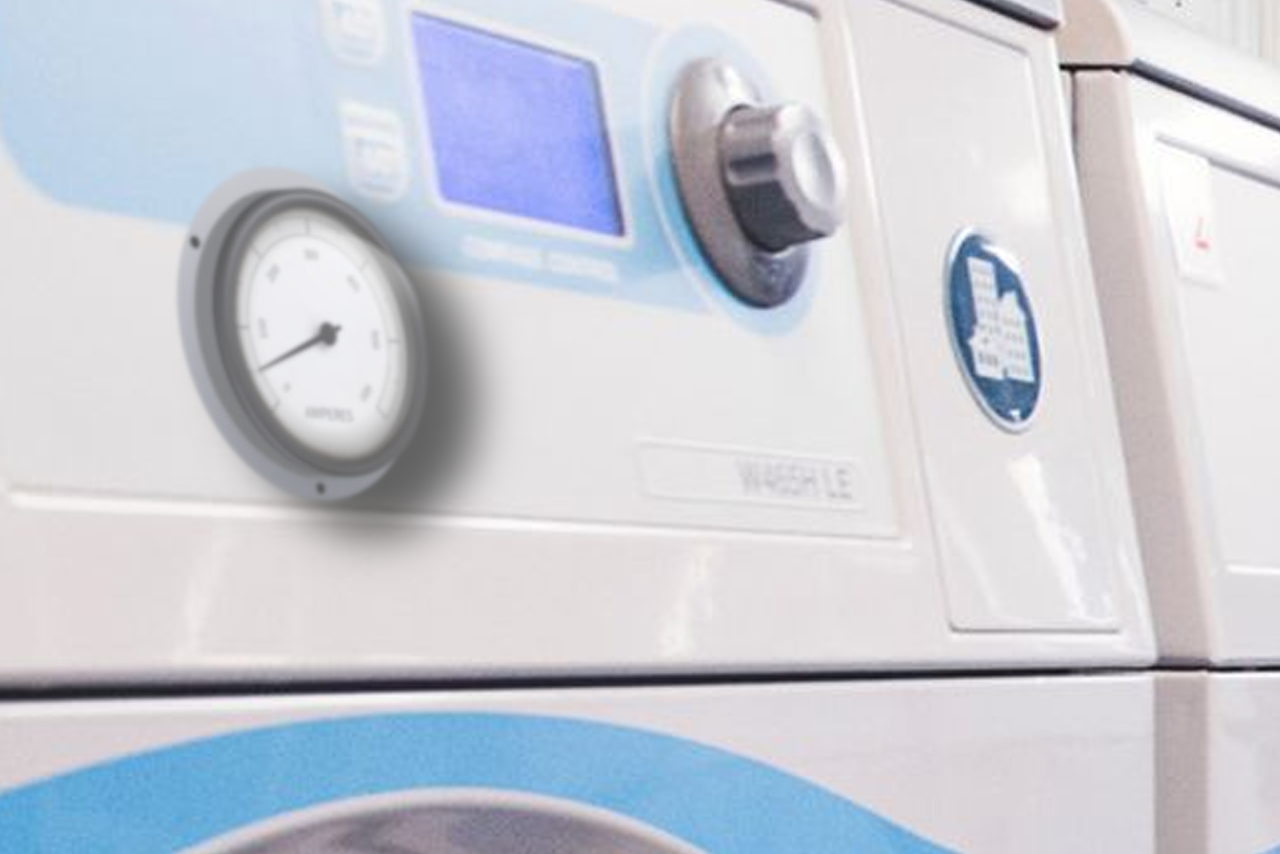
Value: A 50
